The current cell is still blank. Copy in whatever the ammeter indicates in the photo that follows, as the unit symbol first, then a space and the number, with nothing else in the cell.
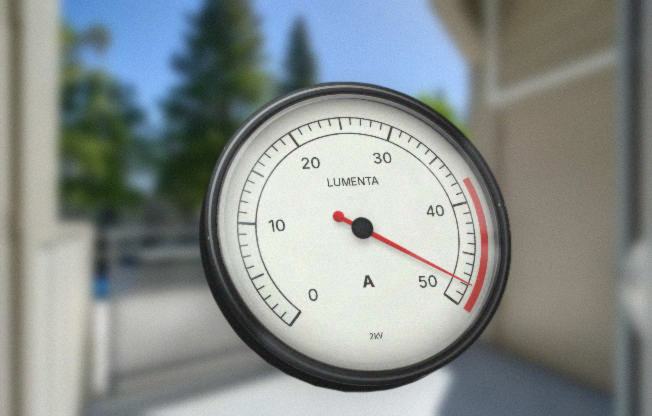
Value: A 48
